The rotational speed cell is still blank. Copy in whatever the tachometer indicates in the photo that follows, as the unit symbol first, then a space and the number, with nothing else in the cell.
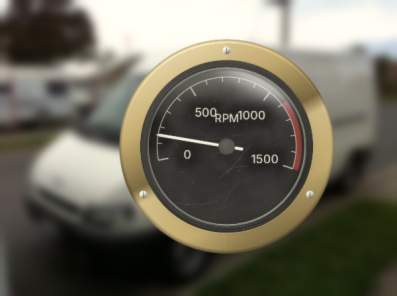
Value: rpm 150
